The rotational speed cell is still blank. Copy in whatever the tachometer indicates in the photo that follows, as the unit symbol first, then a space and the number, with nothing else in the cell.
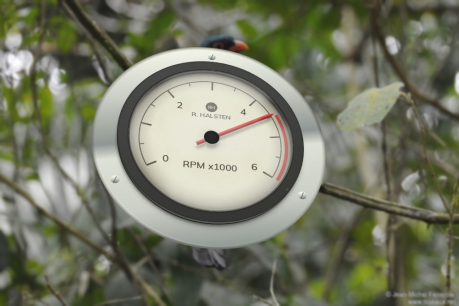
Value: rpm 4500
